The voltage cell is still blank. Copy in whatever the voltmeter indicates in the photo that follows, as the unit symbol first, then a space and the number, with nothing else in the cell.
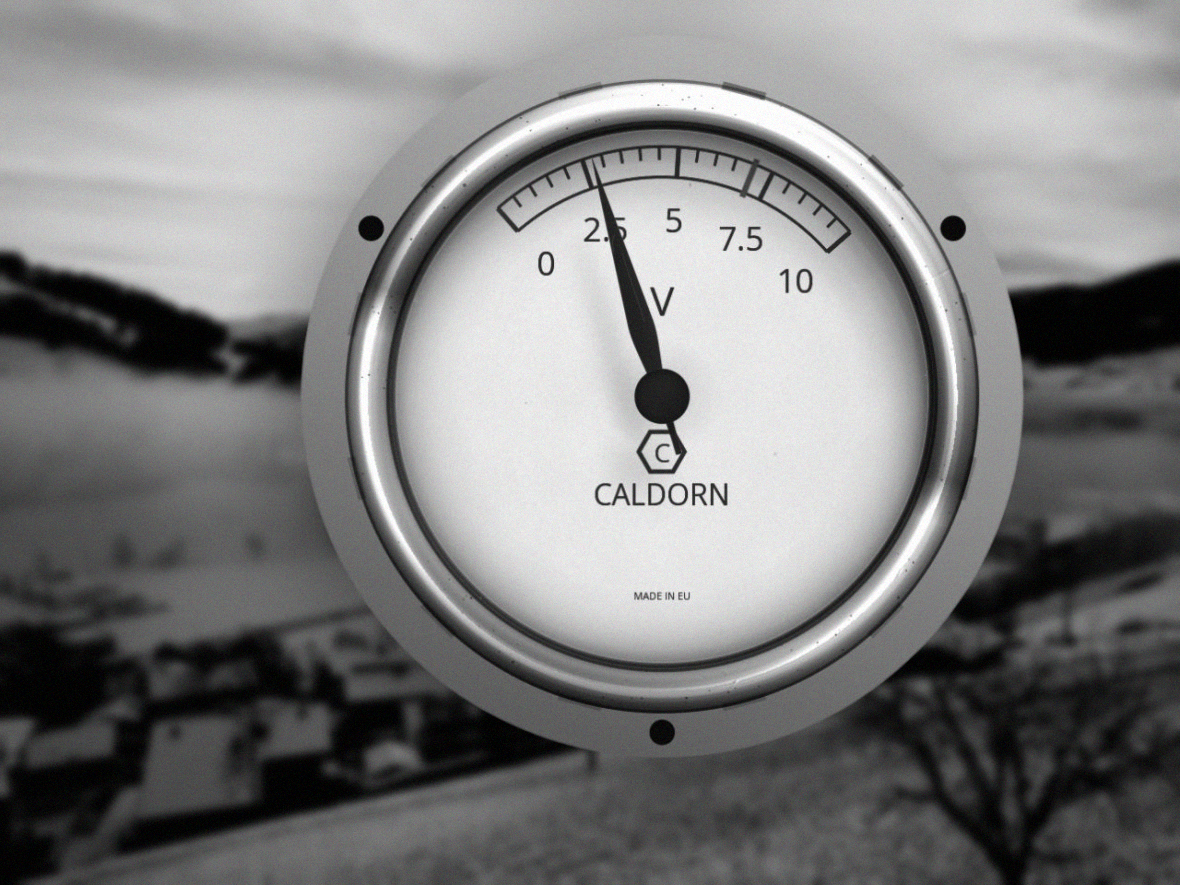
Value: V 2.75
